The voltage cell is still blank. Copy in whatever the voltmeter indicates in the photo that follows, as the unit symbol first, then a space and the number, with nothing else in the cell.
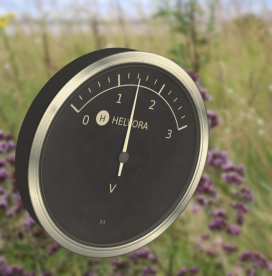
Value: V 1.4
